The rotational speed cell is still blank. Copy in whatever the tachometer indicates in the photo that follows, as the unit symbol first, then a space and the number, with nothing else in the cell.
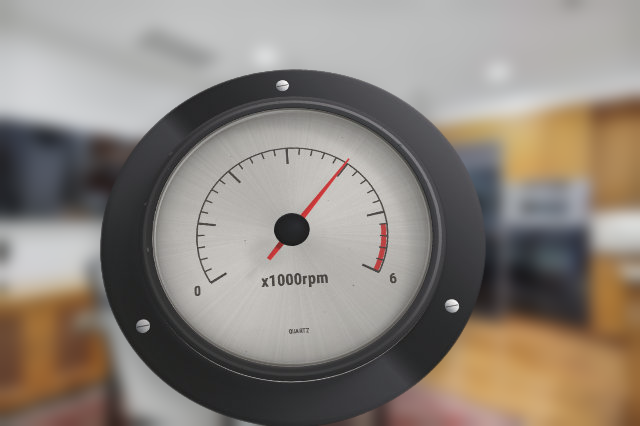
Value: rpm 4000
